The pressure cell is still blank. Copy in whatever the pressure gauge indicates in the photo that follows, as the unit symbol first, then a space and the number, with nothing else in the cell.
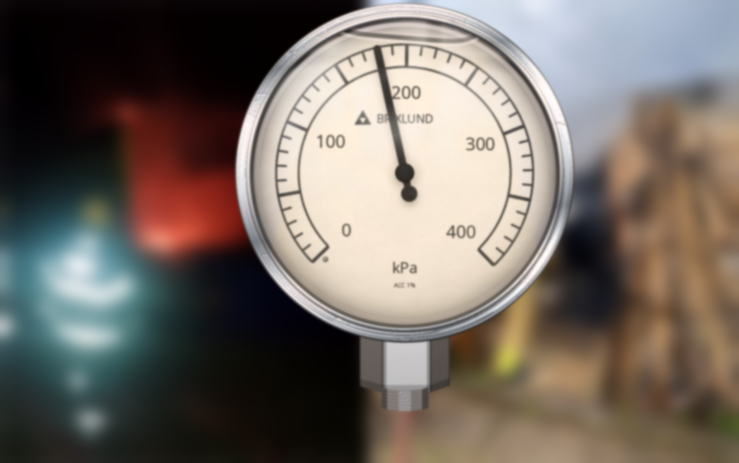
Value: kPa 180
